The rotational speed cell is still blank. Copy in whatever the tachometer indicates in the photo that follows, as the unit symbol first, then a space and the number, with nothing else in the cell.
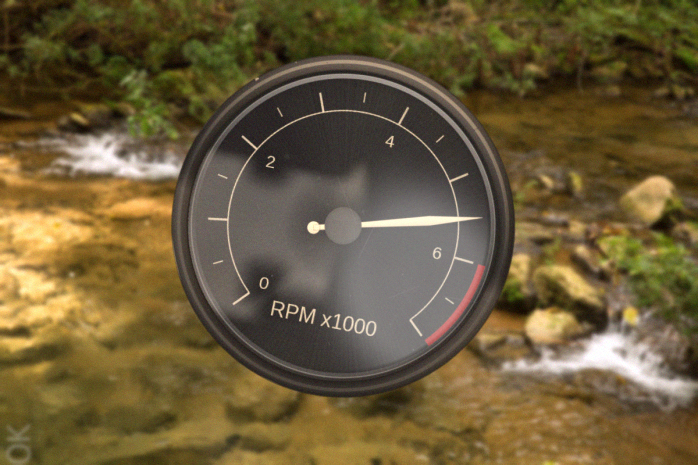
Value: rpm 5500
